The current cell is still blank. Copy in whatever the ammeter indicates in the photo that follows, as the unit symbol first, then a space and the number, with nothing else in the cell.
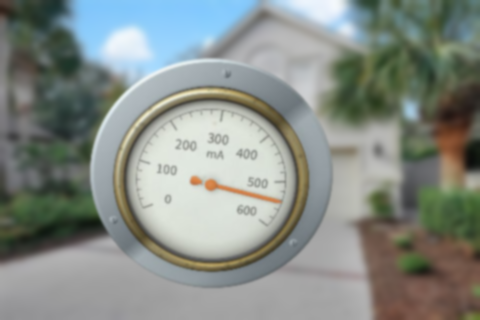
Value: mA 540
